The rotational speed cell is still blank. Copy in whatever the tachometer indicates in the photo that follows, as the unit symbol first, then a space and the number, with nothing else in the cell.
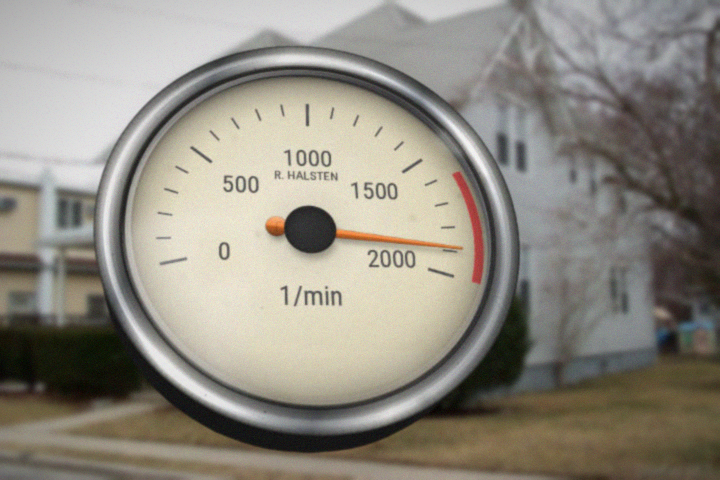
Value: rpm 1900
